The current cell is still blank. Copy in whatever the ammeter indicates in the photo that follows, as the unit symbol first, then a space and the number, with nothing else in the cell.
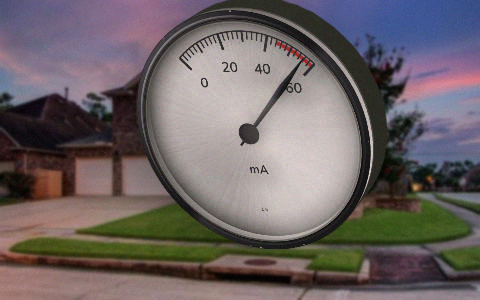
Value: mA 56
